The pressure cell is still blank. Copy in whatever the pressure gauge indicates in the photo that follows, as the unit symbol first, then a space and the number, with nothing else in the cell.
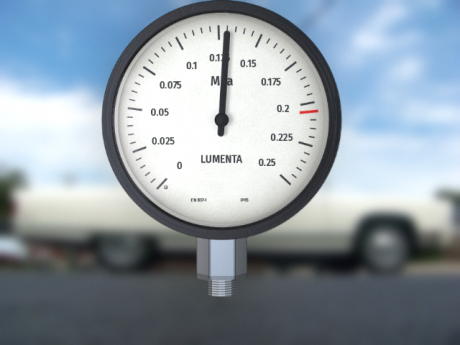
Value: MPa 0.13
